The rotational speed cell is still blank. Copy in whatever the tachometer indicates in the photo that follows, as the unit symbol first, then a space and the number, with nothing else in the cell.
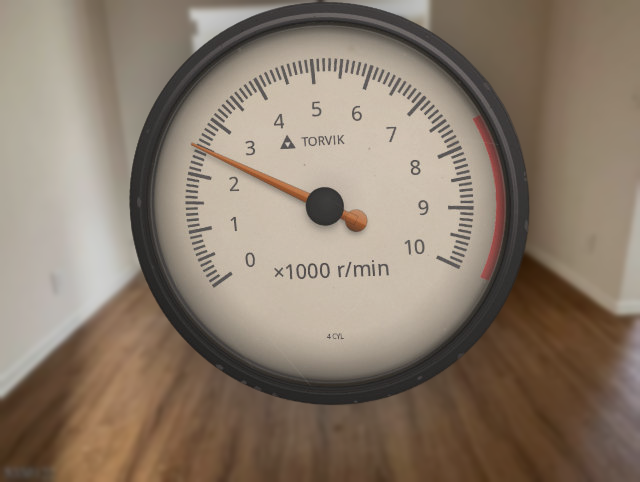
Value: rpm 2500
